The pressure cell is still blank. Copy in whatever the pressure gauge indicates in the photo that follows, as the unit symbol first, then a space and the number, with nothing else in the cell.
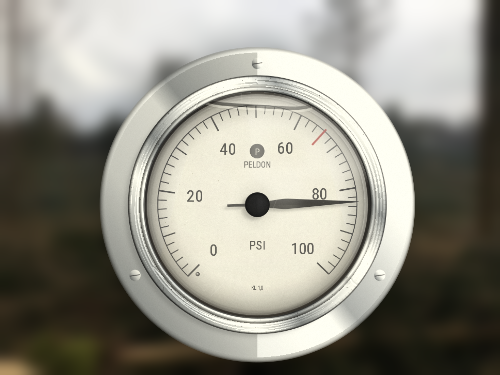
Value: psi 83
